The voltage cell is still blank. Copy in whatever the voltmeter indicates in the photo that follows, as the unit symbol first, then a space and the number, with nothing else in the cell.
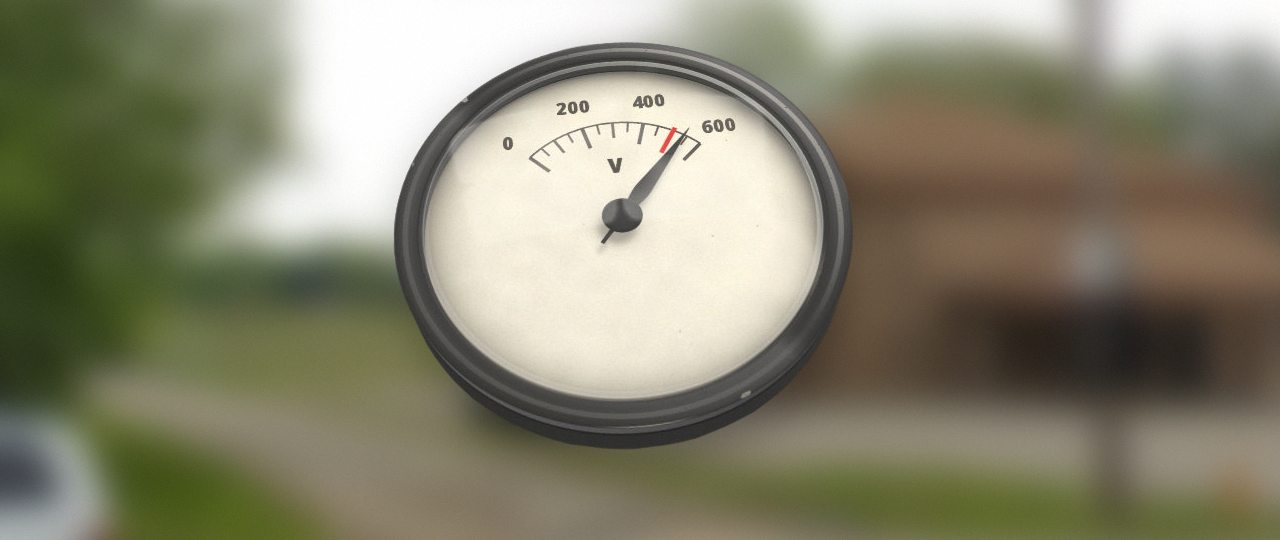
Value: V 550
